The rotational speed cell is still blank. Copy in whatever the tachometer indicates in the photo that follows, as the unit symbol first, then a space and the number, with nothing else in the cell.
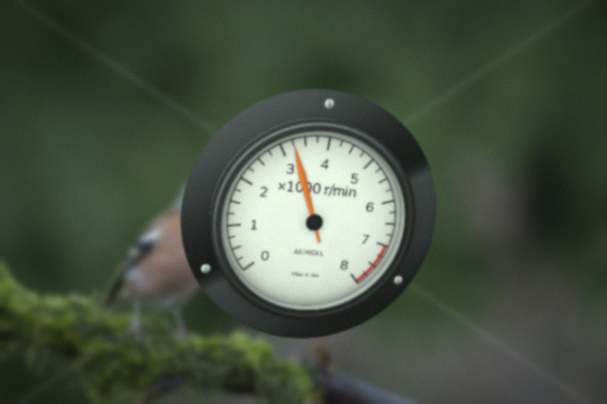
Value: rpm 3250
